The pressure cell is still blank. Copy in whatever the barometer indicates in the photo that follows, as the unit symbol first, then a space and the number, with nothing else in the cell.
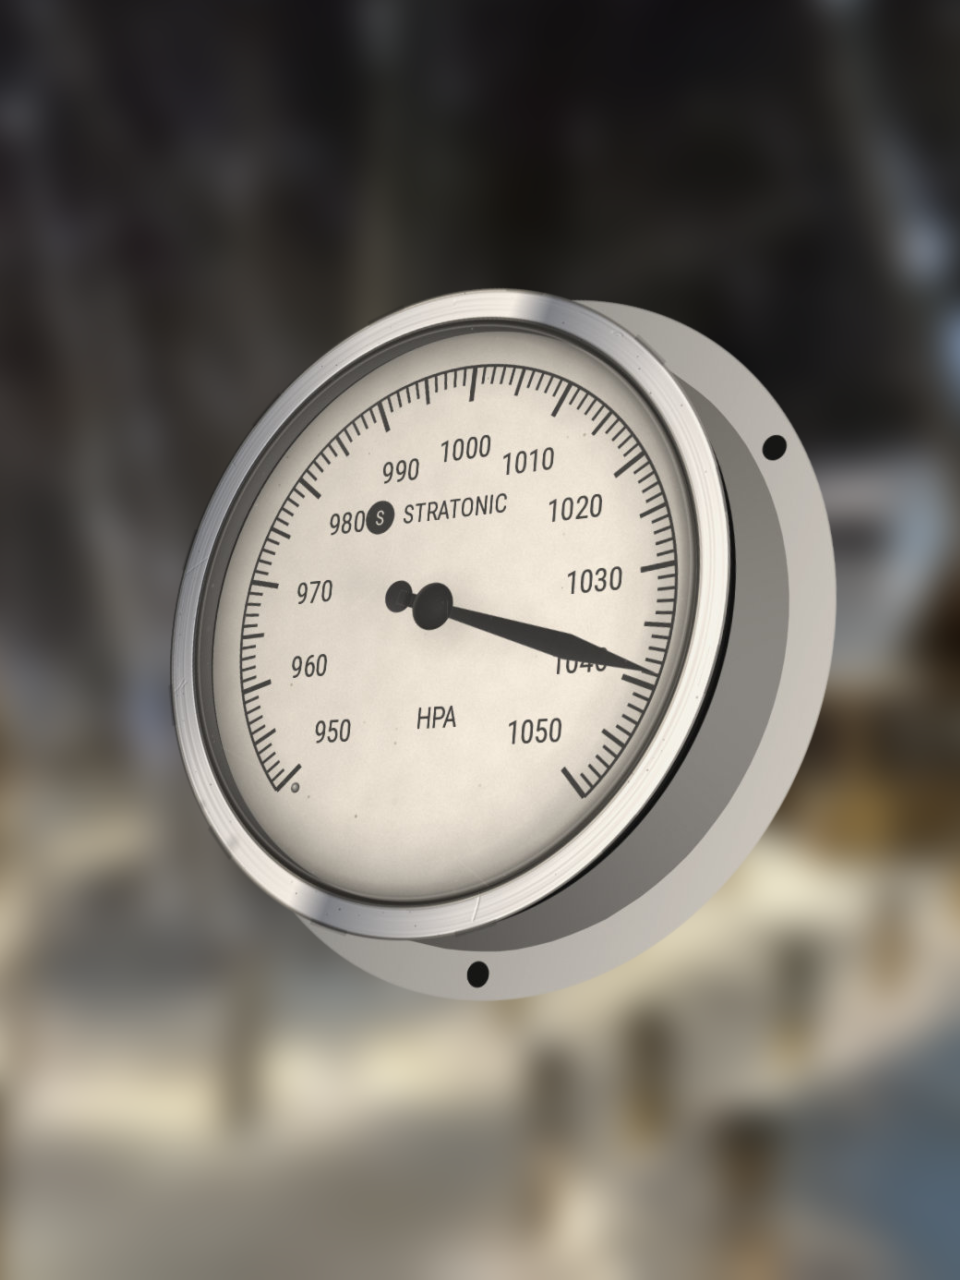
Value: hPa 1039
